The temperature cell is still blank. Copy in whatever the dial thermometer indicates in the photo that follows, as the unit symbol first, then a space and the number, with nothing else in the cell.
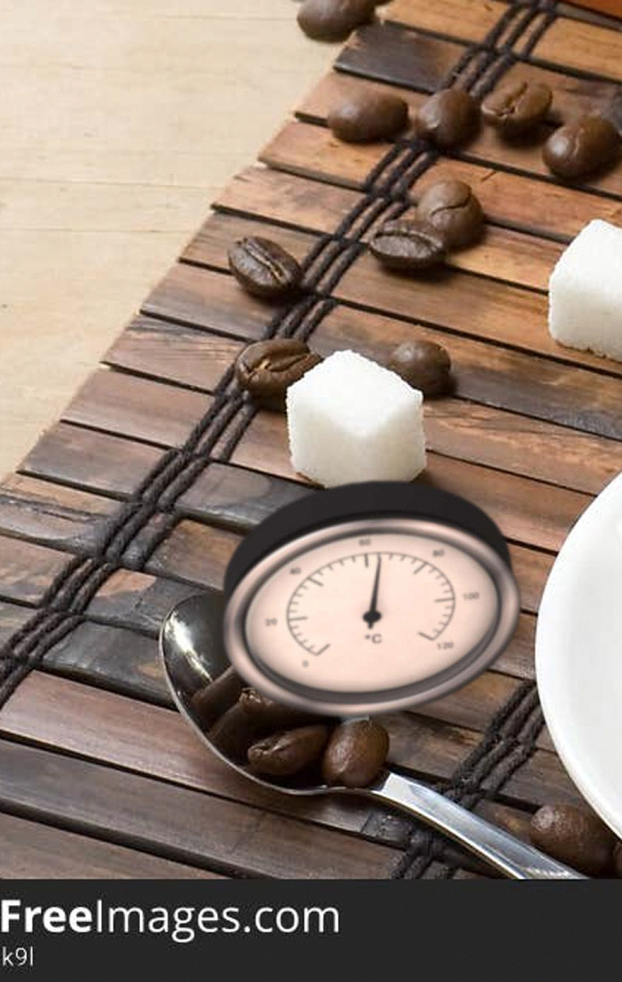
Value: °C 64
